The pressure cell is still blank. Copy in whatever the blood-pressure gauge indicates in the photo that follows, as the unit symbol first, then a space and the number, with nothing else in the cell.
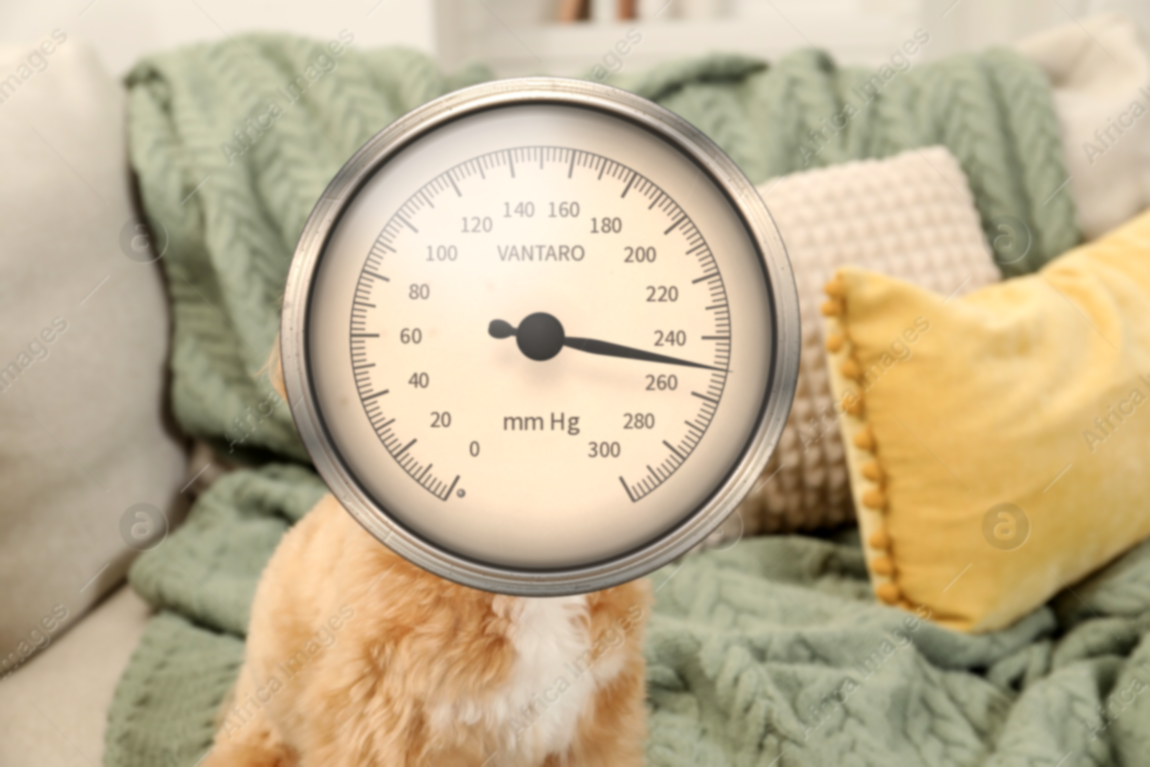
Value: mmHg 250
